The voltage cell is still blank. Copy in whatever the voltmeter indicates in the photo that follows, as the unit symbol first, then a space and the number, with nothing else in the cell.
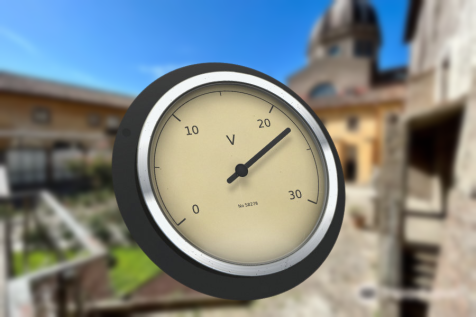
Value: V 22.5
